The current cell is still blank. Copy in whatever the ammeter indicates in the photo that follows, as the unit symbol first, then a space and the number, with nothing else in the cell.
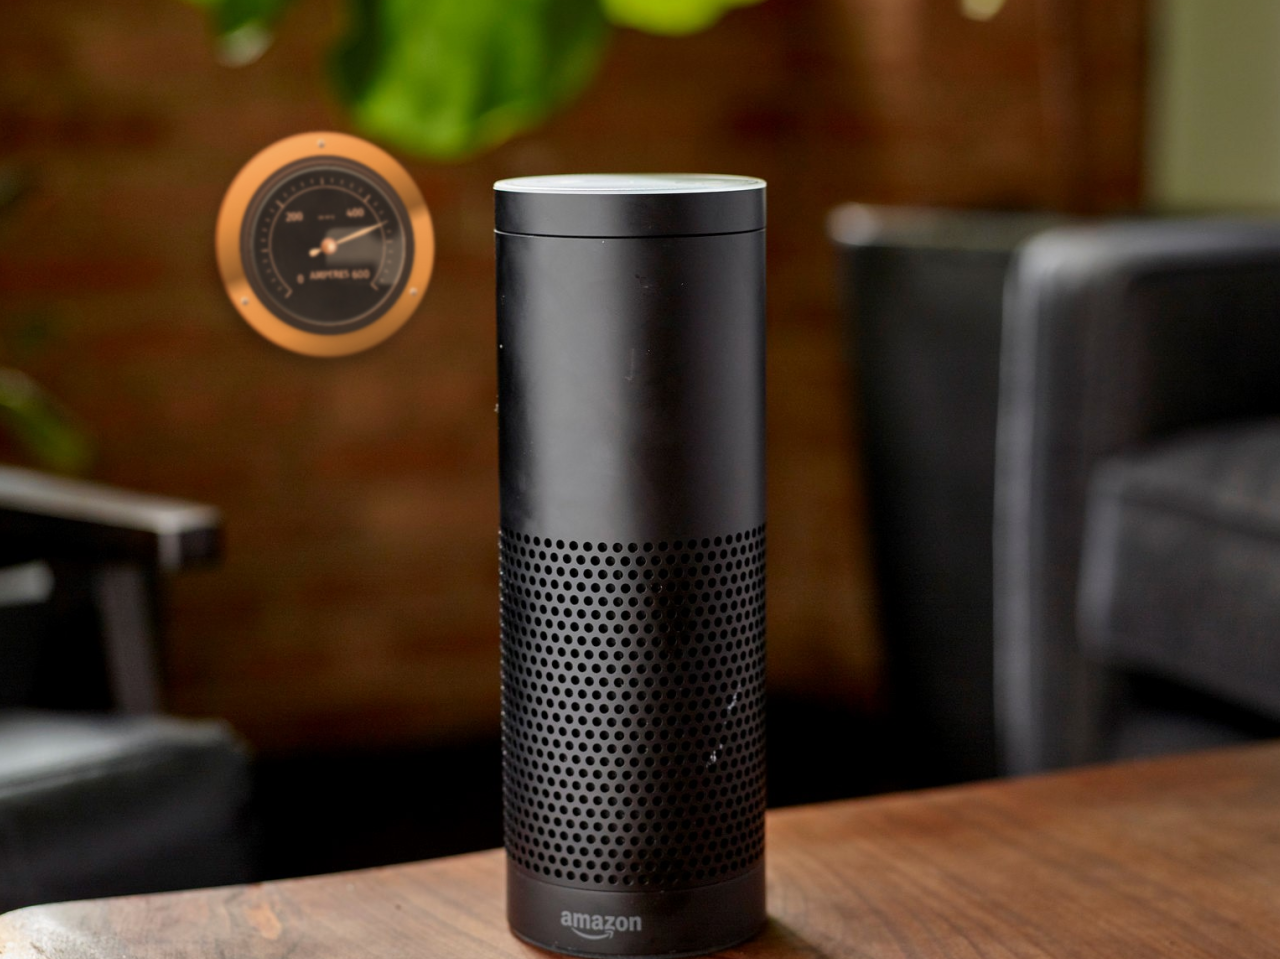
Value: A 460
